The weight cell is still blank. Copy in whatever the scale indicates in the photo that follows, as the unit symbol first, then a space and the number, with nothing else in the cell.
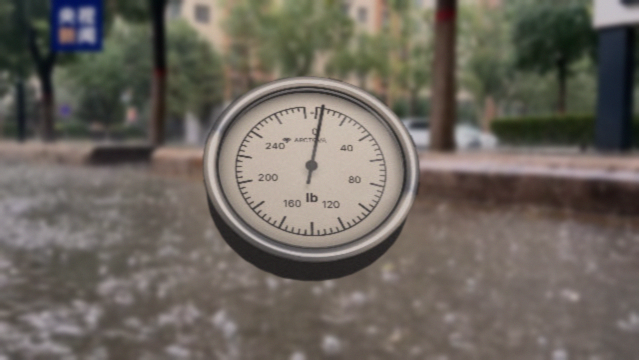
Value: lb 4
